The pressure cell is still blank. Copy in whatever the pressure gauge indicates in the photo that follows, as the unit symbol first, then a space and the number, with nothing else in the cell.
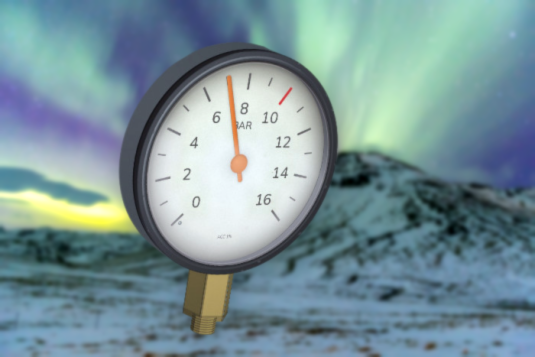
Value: bar 7
